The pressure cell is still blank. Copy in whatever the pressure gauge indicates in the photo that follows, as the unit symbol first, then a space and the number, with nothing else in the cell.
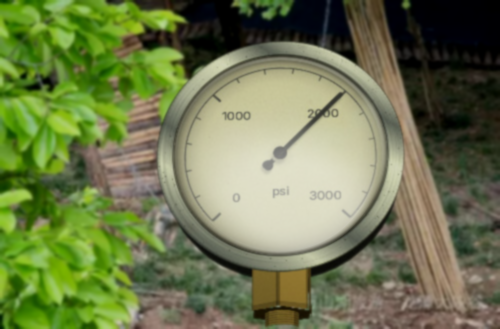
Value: psi 2000
